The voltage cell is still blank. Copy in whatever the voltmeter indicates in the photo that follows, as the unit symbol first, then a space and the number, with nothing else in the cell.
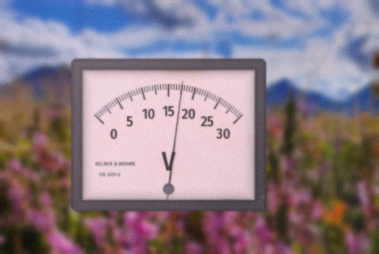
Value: V 17.5
